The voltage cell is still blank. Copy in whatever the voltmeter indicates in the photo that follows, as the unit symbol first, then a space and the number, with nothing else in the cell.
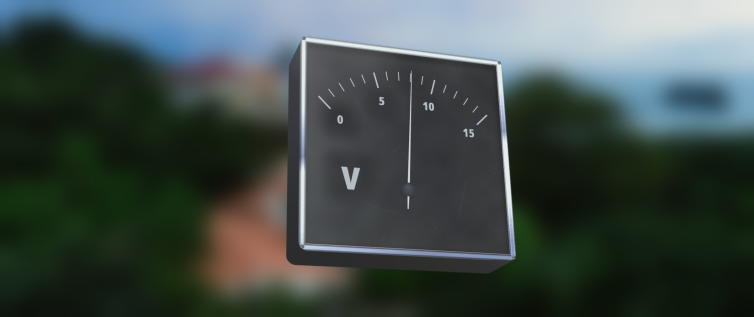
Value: V 8
